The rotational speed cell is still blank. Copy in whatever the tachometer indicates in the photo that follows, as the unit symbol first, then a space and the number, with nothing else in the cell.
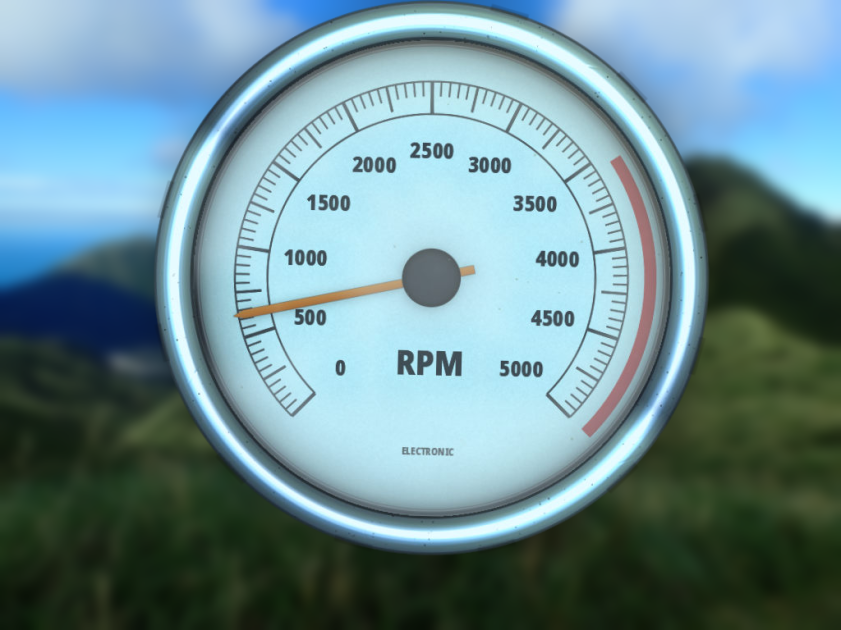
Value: rpm 625
